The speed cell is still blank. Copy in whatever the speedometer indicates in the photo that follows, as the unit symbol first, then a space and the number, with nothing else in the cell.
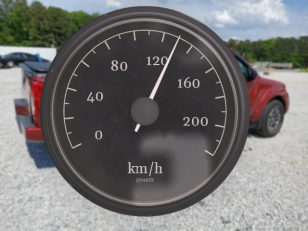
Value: km/h 130
